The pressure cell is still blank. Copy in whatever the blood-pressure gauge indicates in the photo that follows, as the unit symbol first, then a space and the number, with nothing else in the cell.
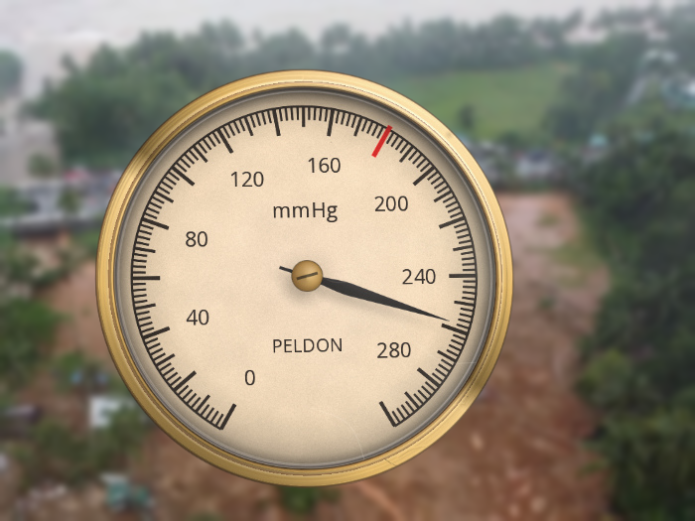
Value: mmHg 258
